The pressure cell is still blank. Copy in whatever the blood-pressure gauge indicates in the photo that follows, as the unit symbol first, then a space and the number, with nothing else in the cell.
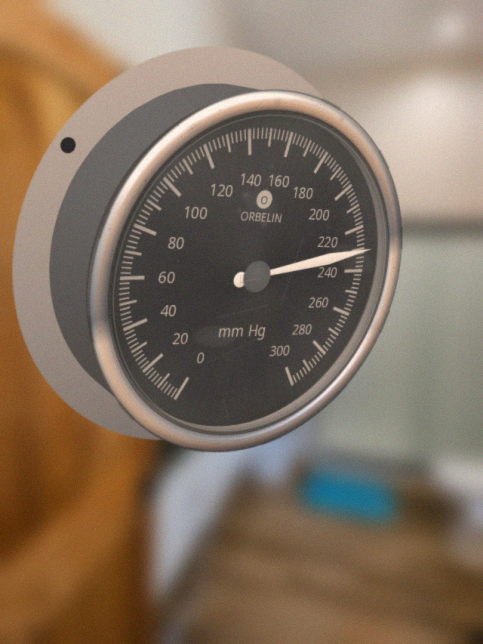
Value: mmHg 230
